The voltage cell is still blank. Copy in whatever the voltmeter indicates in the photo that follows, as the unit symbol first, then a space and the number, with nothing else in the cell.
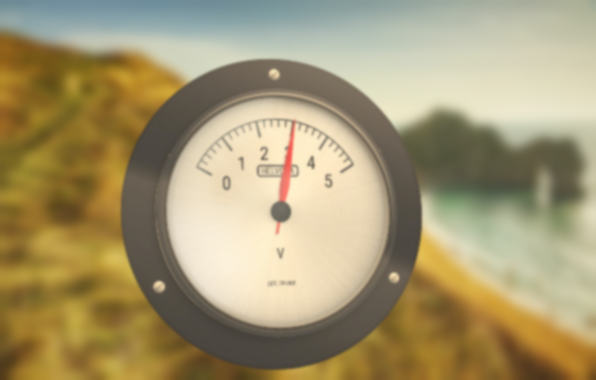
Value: V 3
